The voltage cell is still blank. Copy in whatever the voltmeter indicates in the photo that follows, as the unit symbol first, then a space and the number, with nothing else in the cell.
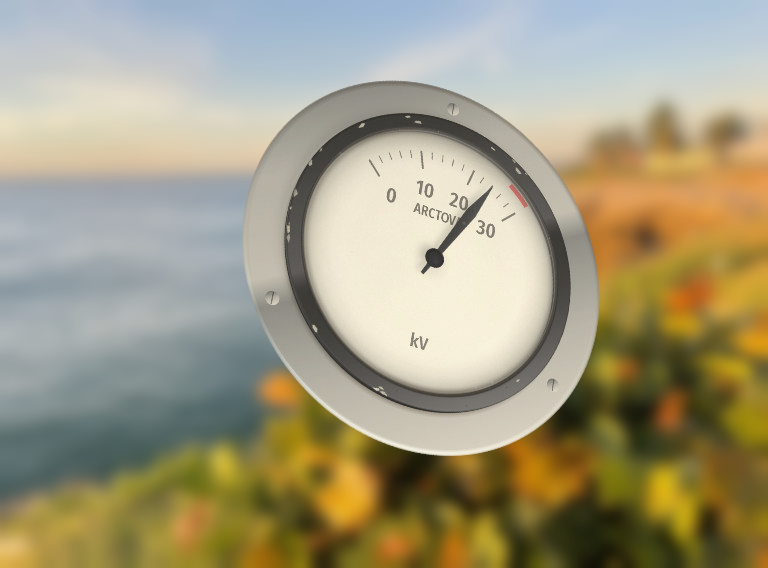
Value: kV 24
